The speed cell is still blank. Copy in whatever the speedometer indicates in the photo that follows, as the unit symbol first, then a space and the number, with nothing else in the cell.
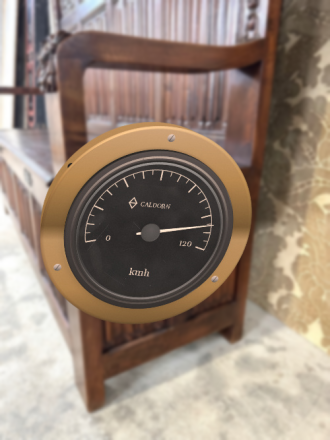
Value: km/h 105
